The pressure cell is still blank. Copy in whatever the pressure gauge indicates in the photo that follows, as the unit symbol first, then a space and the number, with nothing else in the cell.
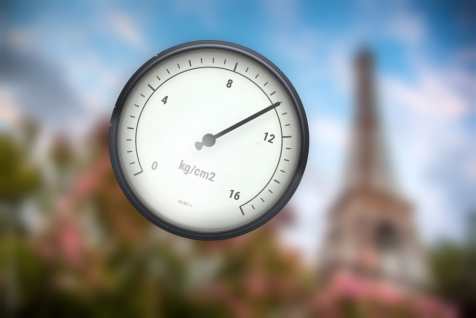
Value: kg/cm² 10.5
